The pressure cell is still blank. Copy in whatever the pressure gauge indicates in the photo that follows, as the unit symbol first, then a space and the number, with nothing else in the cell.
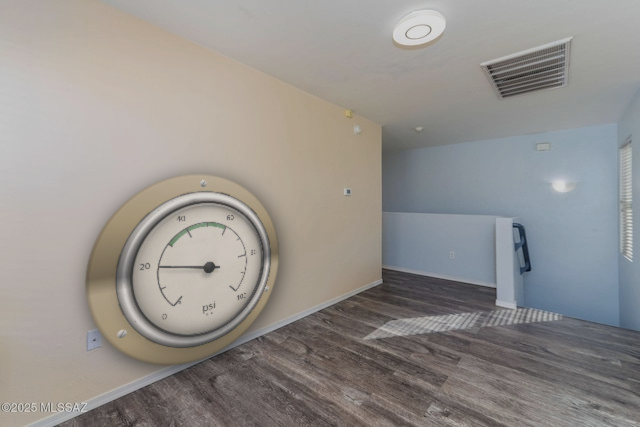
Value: psi 20
